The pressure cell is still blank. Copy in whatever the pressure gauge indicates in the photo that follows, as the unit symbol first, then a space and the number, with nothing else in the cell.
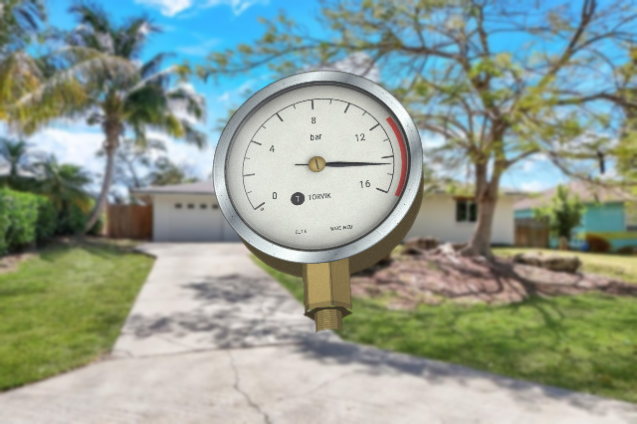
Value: bar 14.5
